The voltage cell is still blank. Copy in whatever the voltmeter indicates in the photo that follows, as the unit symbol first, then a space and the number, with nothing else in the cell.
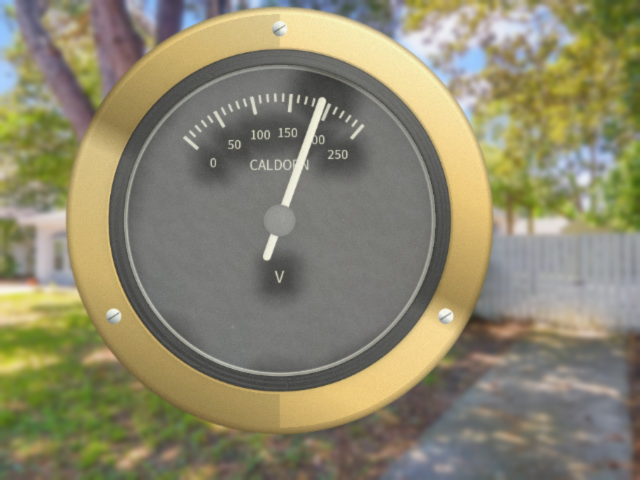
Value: V 190
